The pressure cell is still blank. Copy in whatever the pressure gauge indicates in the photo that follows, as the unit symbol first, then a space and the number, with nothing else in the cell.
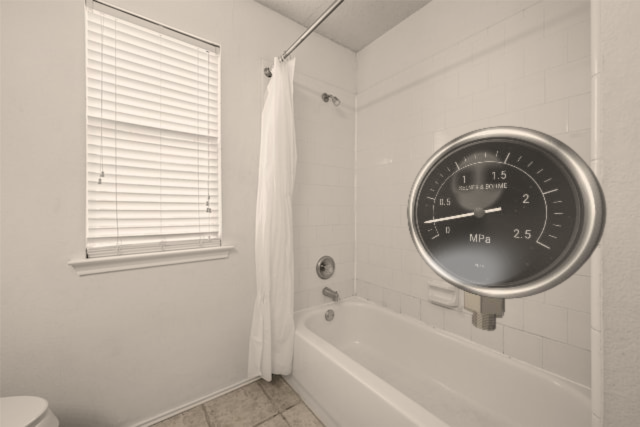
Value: MPa 0.2
